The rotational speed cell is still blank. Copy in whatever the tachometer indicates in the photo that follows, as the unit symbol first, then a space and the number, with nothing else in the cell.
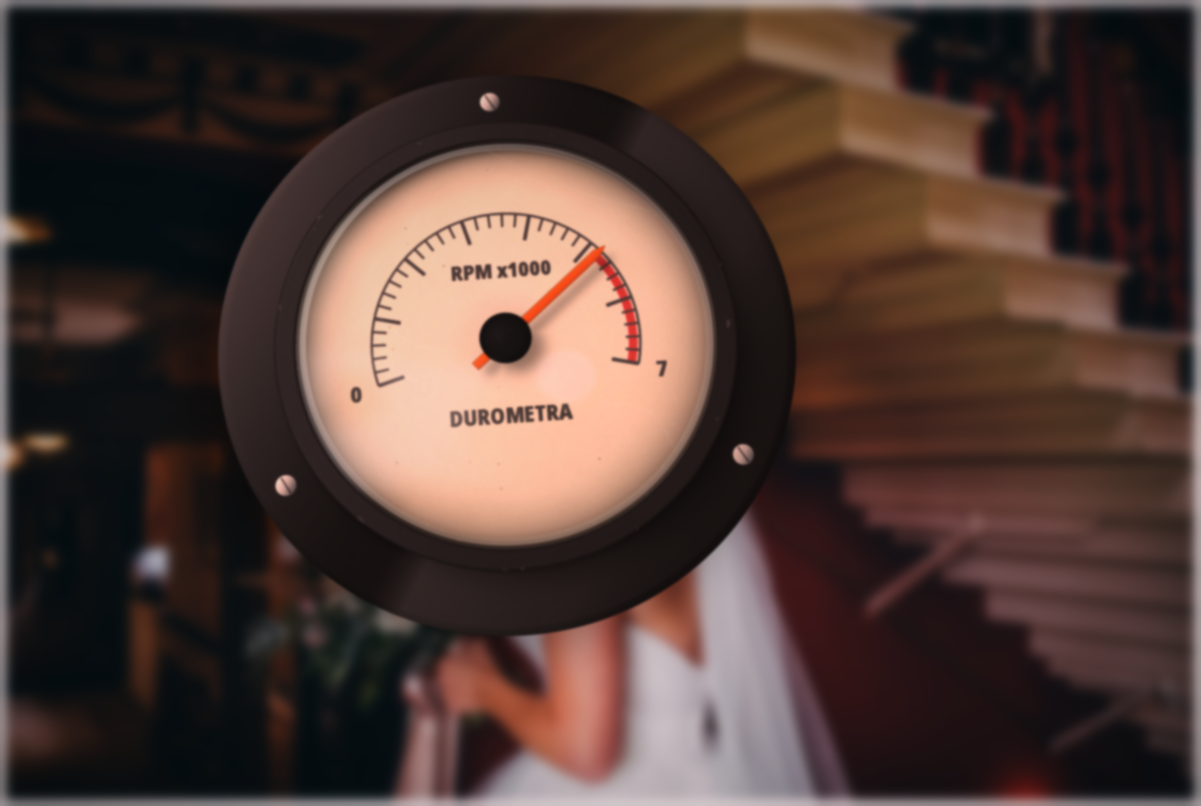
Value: rpm 5200
